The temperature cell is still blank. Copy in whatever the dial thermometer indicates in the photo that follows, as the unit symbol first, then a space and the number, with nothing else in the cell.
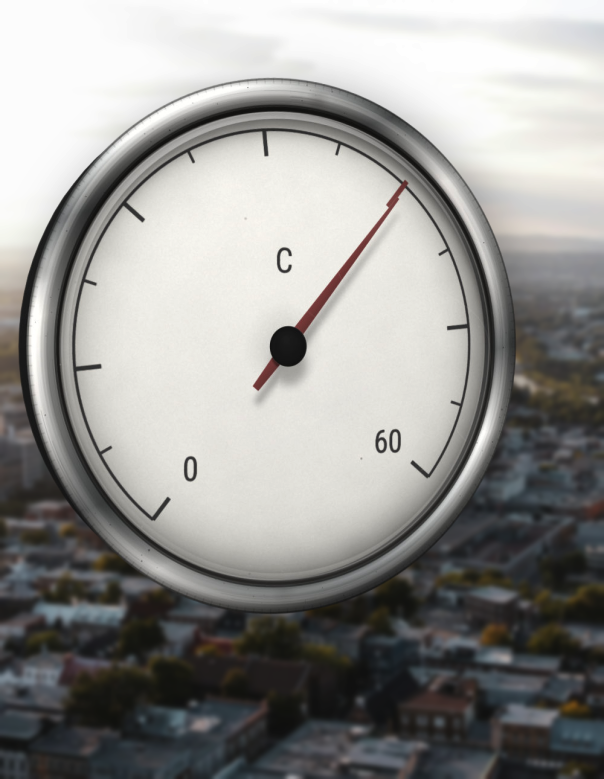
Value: °C 40
